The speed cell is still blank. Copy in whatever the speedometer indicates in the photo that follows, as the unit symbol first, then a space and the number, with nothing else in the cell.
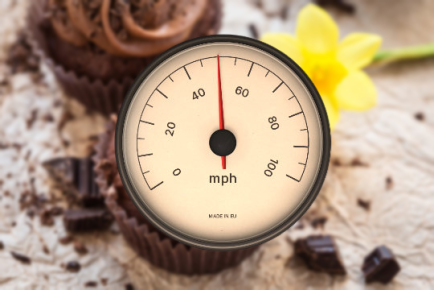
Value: mph 50
